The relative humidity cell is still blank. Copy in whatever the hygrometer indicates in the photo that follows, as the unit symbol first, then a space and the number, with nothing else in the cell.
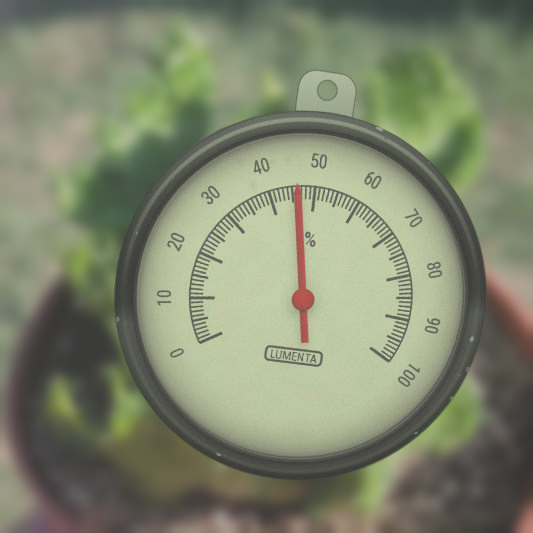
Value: % 46
